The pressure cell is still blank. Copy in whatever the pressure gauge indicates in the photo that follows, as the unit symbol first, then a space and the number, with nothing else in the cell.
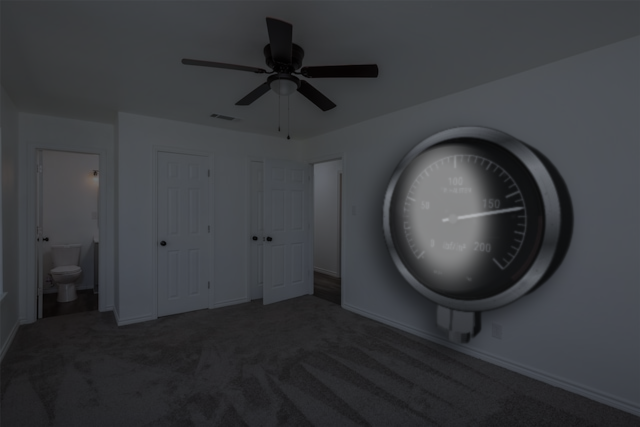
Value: psi 160
